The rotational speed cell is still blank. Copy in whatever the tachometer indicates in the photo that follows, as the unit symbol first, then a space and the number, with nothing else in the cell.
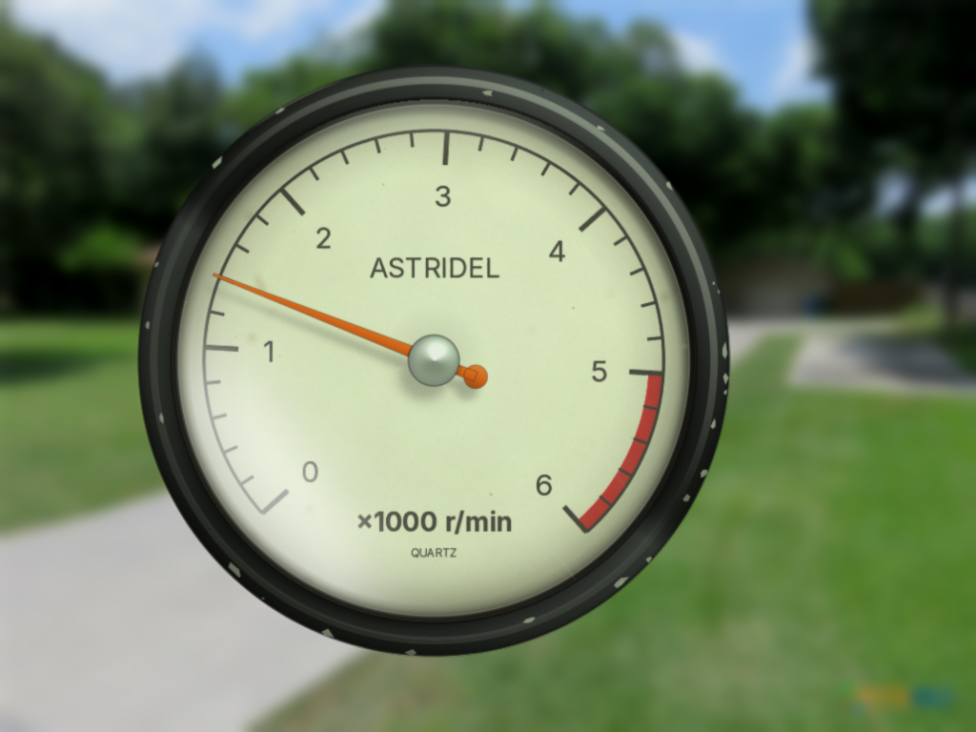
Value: rpm 1400
